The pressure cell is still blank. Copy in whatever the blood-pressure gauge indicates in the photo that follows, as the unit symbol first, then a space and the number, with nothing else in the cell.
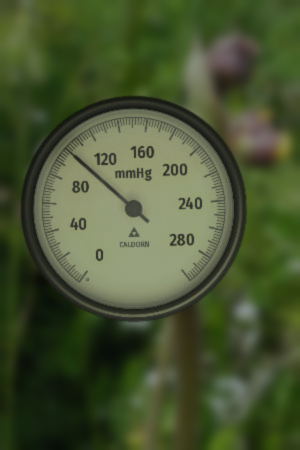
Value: mmHg 100
